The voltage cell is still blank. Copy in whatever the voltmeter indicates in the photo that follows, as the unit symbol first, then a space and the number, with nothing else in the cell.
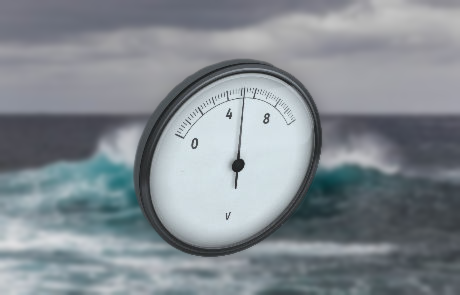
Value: V 5
